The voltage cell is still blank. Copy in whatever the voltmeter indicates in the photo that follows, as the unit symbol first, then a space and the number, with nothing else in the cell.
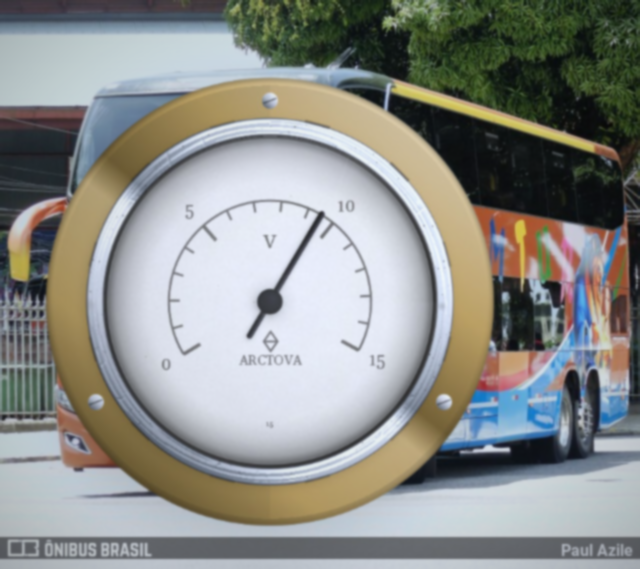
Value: V 9.5
